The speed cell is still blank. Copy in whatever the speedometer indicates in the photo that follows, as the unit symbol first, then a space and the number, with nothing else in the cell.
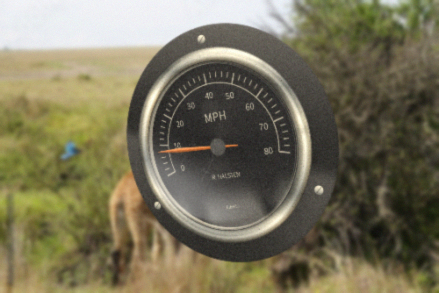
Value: mph 8
